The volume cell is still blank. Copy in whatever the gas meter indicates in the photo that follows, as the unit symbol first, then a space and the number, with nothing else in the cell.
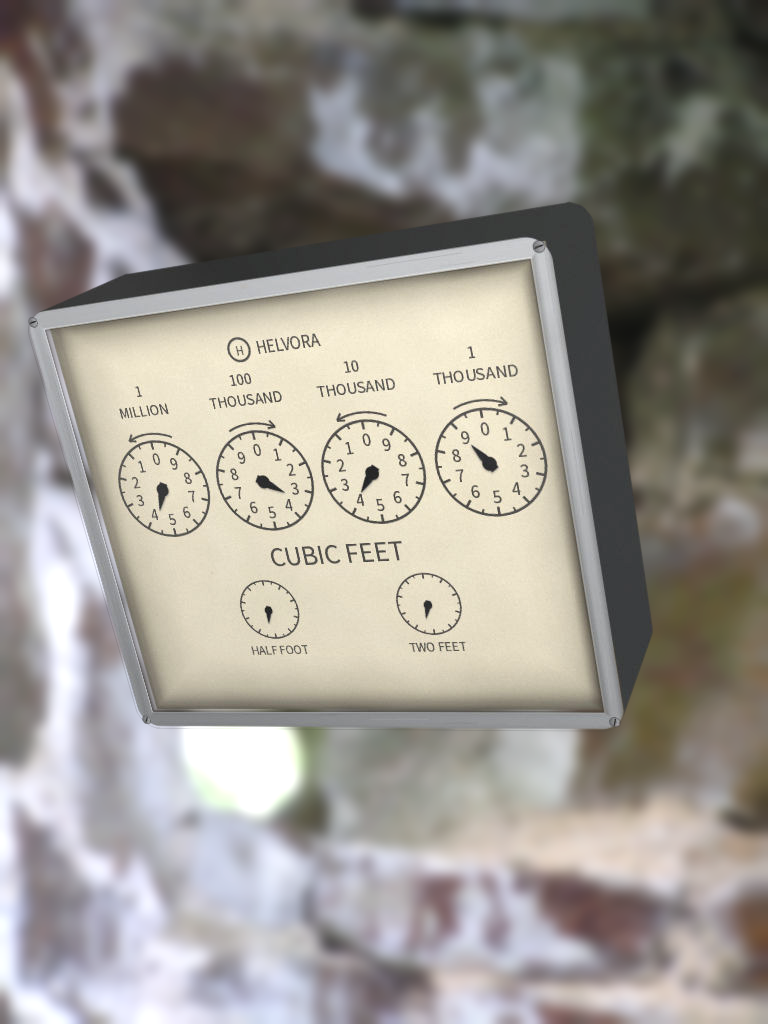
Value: ft³ 433900
